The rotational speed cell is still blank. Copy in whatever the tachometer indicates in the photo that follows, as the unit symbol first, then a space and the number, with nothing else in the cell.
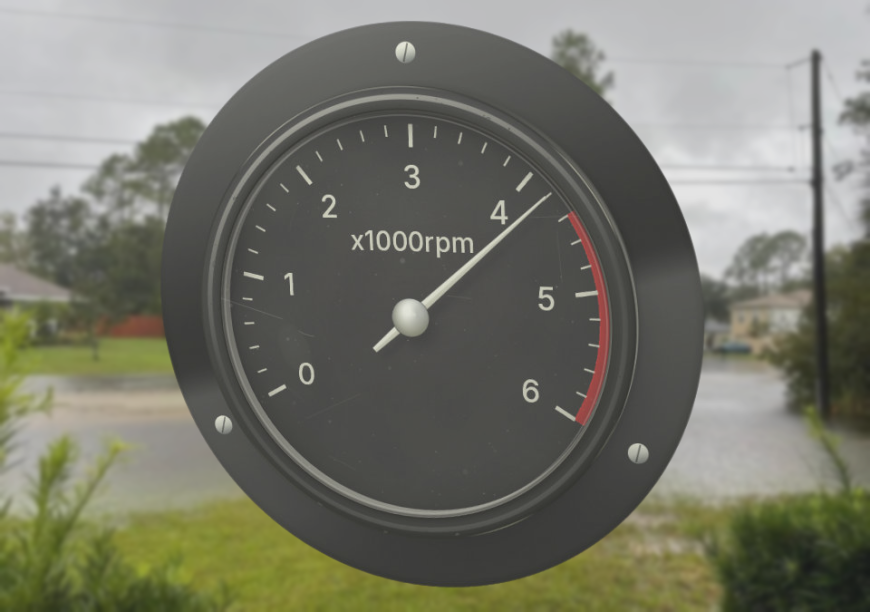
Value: rpm 4200
